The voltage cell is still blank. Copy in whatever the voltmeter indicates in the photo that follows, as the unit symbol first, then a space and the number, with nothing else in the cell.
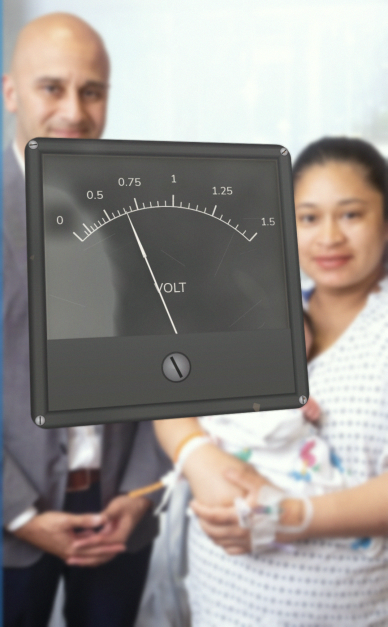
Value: V 0.65
